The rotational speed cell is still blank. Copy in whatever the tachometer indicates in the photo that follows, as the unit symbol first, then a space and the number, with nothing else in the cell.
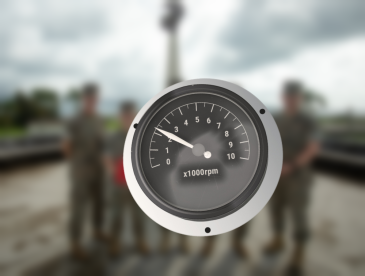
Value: rpm 2250
